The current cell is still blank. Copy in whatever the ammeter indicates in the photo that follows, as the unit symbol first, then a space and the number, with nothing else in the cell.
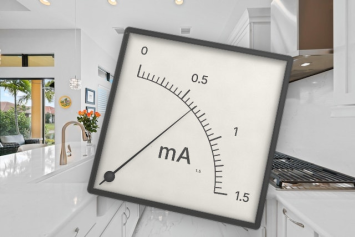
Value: mA 0.65
